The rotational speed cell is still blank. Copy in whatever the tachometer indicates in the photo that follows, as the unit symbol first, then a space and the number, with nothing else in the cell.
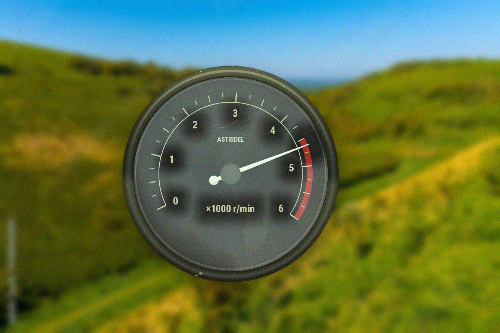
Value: rpm 4625
